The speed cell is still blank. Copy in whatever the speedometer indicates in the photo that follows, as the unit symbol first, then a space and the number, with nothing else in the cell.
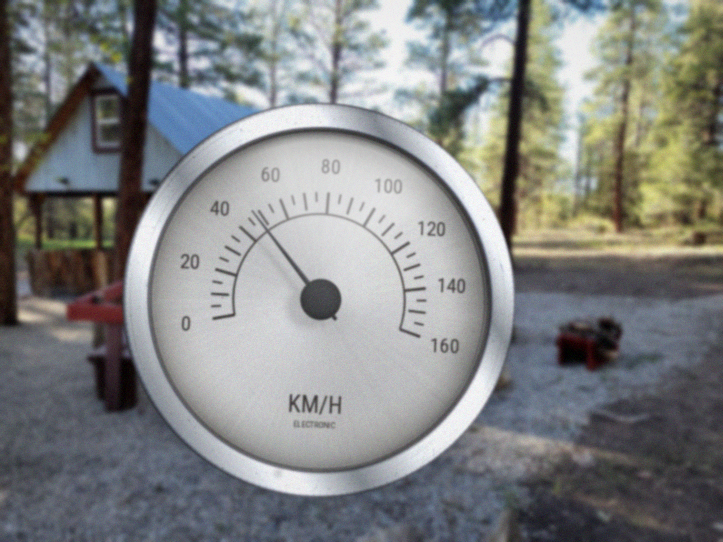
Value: km/h 47.5
